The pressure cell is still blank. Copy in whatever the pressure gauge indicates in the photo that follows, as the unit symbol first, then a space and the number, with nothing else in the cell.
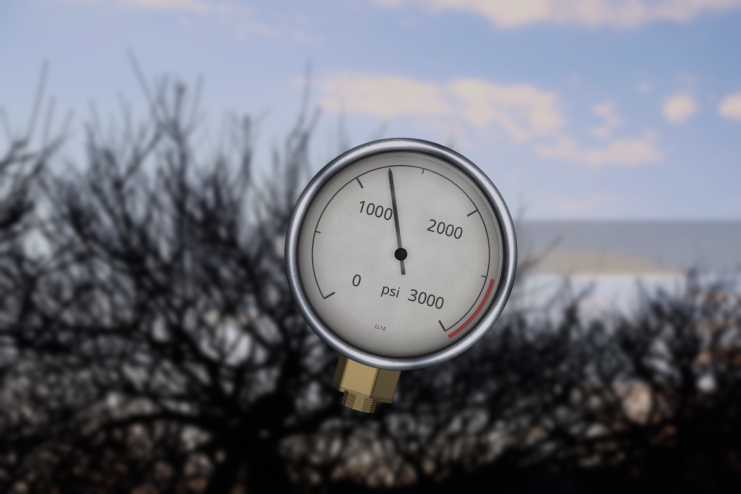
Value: psi 1250
